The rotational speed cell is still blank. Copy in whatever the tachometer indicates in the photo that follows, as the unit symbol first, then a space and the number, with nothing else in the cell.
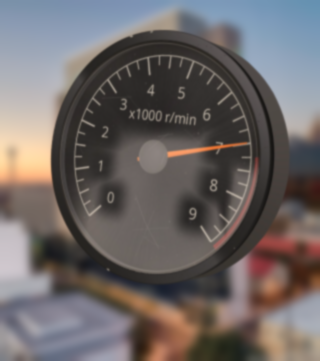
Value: rpm 7000
